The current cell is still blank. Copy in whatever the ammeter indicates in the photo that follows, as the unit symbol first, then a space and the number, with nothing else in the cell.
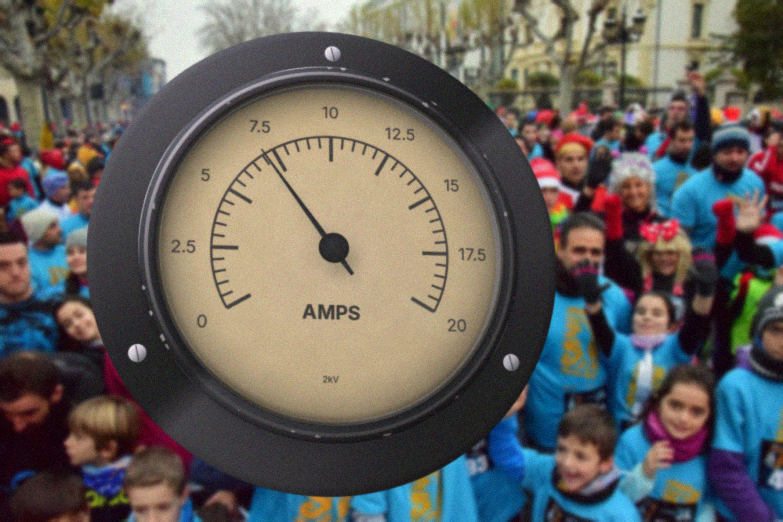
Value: A 7
